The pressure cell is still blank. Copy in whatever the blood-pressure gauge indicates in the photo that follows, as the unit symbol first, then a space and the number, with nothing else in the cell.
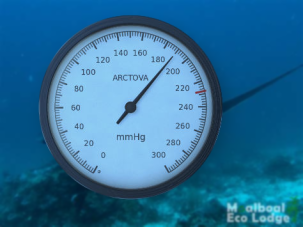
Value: mmHg 190
